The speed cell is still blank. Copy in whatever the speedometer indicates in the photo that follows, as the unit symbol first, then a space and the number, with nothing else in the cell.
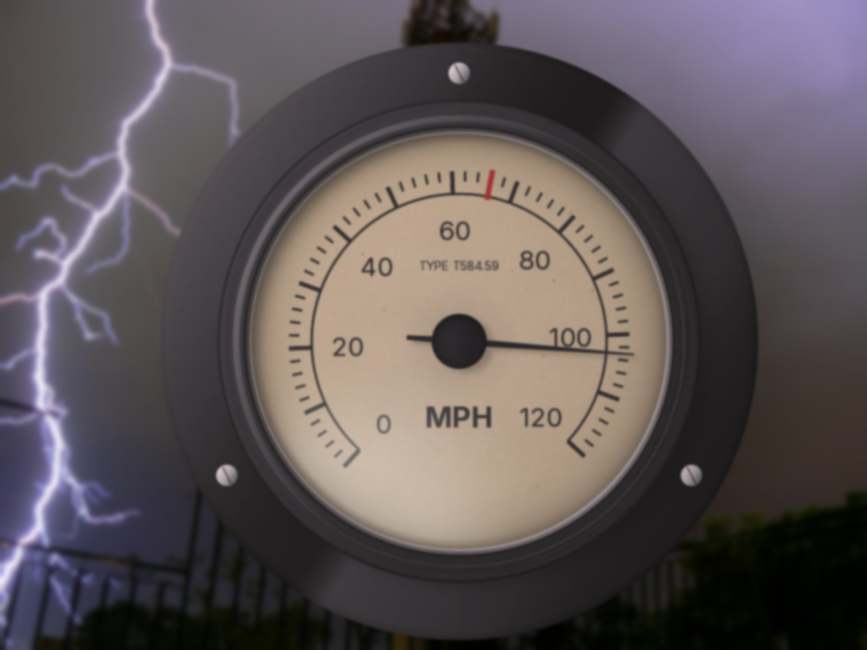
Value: mph 103
